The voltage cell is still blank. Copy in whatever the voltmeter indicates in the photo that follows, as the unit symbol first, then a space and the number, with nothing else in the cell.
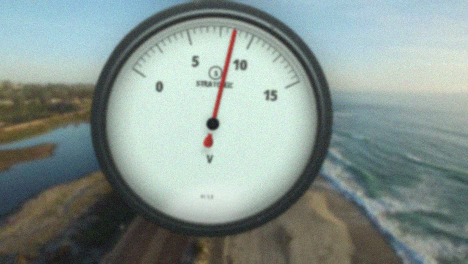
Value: V 8.5
